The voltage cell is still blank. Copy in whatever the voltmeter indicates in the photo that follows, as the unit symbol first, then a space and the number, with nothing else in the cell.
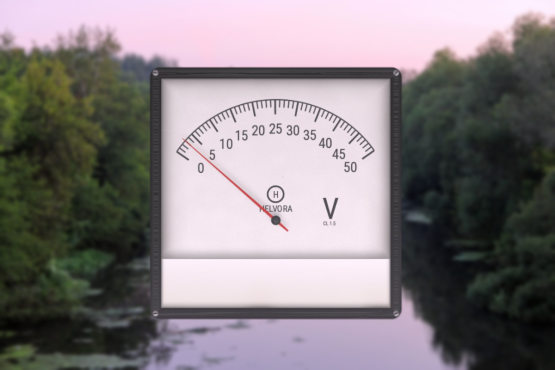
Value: V 3
